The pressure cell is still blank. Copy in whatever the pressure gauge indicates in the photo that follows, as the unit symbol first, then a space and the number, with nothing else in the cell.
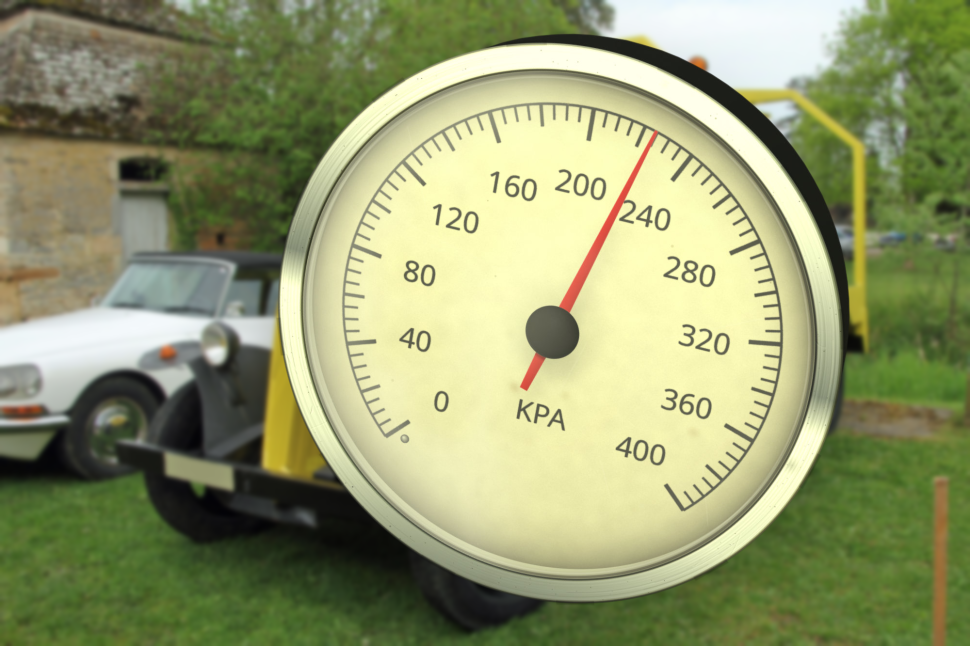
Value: kPa 225
